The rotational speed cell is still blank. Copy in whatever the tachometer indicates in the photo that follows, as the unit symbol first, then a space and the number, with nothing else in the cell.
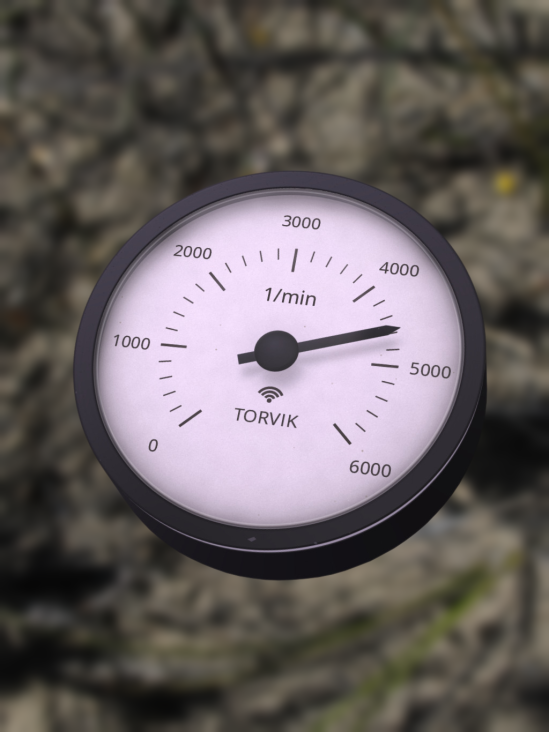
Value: rpm 4600
